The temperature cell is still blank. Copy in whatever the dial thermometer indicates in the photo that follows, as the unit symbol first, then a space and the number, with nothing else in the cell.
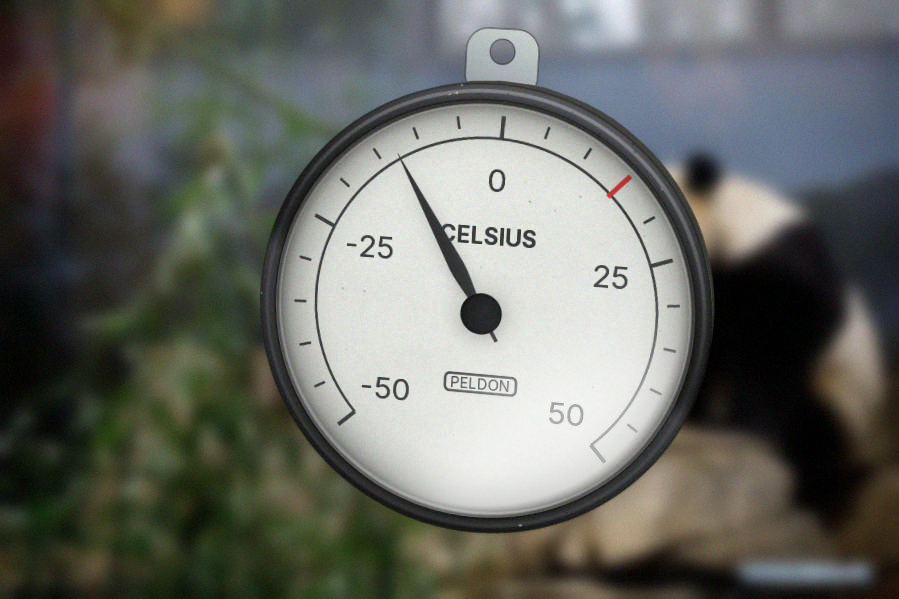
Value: °C -12.5
